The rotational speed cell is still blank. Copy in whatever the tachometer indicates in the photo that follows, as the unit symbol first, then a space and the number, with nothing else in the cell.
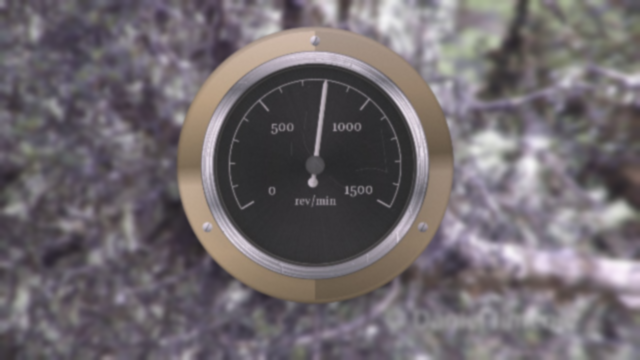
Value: rpm 800
